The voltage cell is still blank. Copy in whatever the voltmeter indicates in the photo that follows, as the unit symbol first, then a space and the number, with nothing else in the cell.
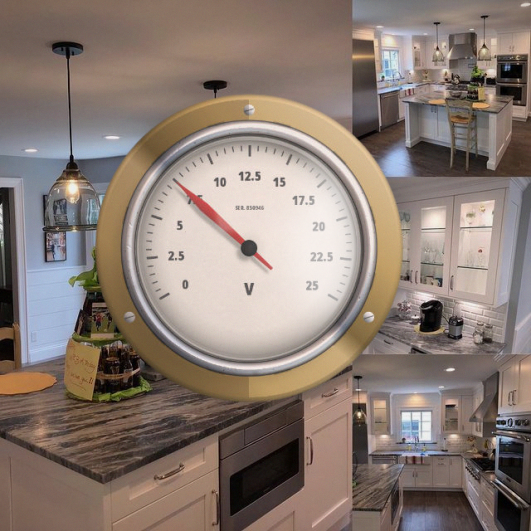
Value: V 7.5
